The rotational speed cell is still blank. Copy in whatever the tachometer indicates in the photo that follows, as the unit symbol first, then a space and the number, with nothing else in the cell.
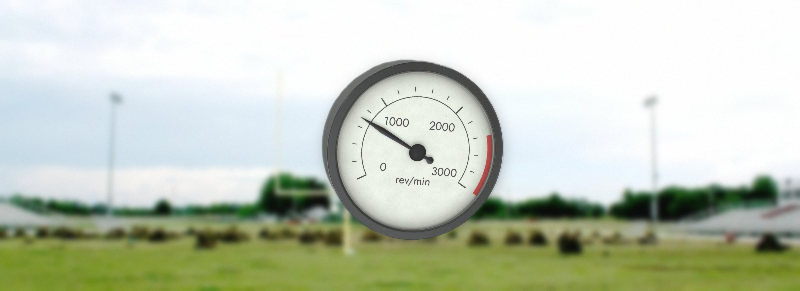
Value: rpm 700
